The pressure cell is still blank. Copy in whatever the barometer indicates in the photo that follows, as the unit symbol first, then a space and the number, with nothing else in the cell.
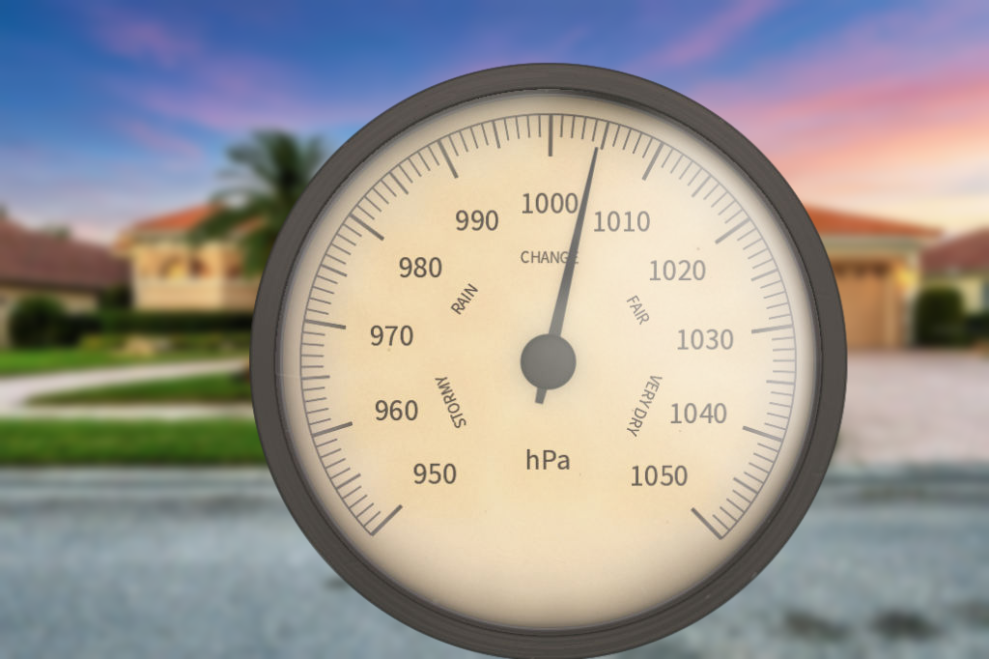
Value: hPa 1004.5
